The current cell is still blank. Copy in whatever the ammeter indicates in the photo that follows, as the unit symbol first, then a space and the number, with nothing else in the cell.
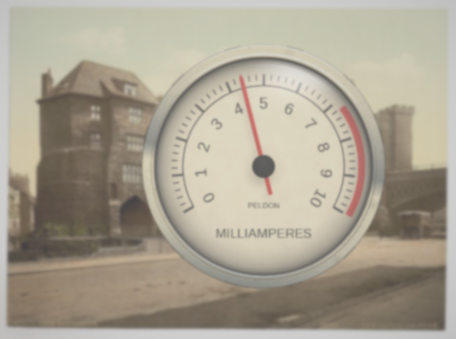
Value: mA 4.4
